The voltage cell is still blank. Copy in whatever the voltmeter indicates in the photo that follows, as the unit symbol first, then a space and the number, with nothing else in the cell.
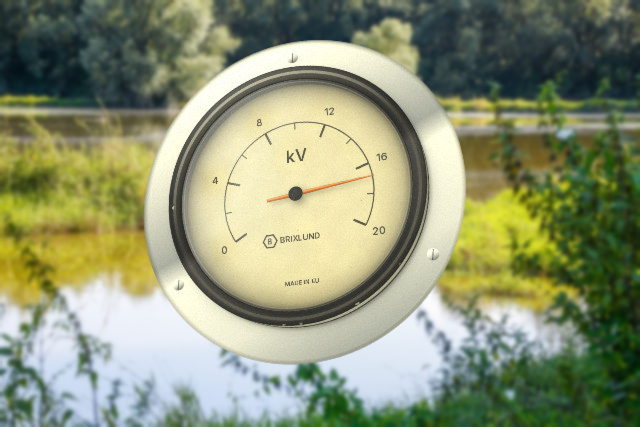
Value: kV 17
